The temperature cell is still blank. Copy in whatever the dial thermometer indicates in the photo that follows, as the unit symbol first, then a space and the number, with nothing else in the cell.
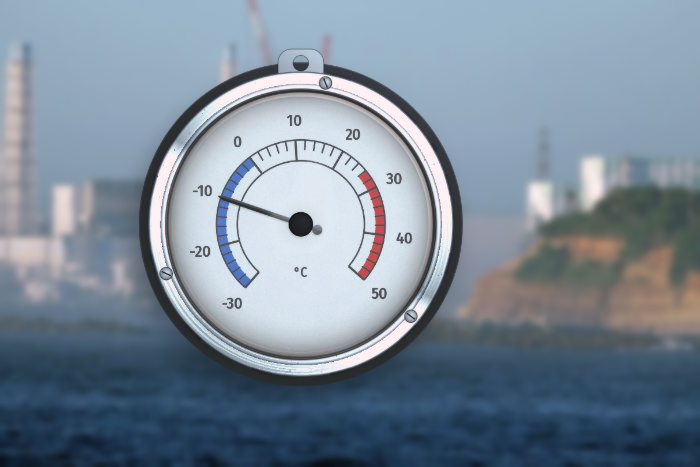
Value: °C -10
